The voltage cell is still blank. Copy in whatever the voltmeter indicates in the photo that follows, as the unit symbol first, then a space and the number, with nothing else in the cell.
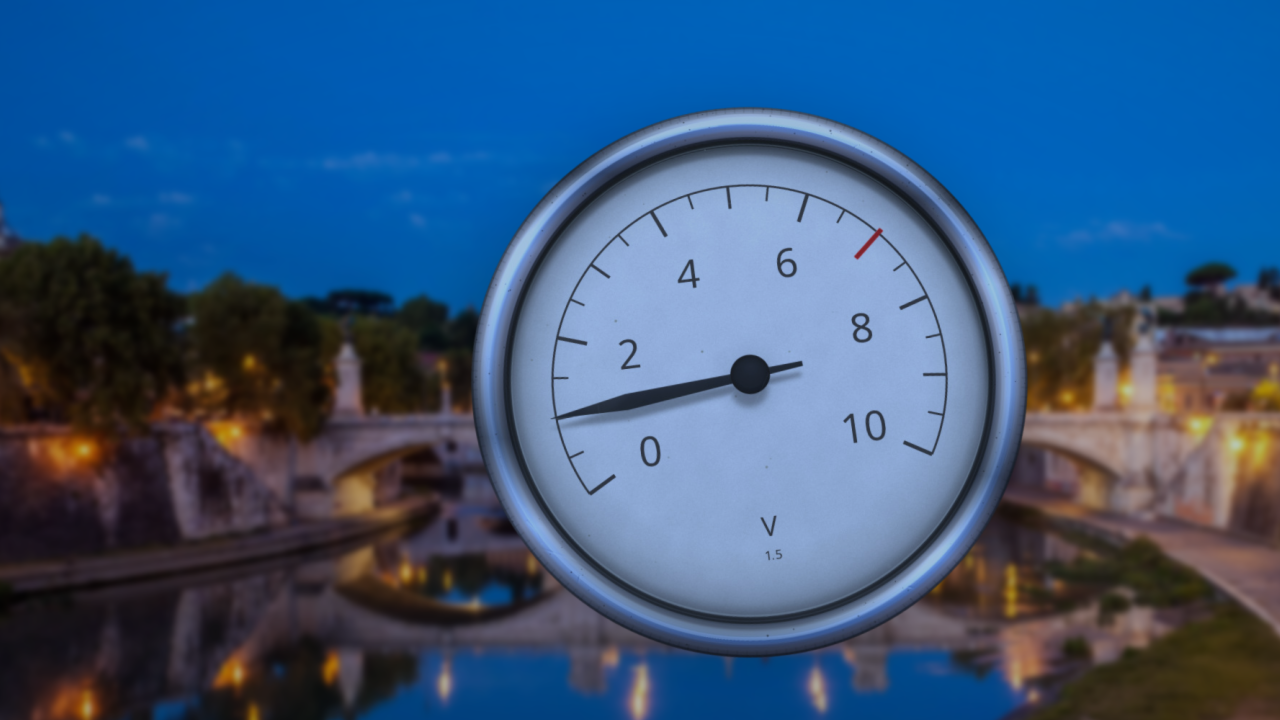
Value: V 1
